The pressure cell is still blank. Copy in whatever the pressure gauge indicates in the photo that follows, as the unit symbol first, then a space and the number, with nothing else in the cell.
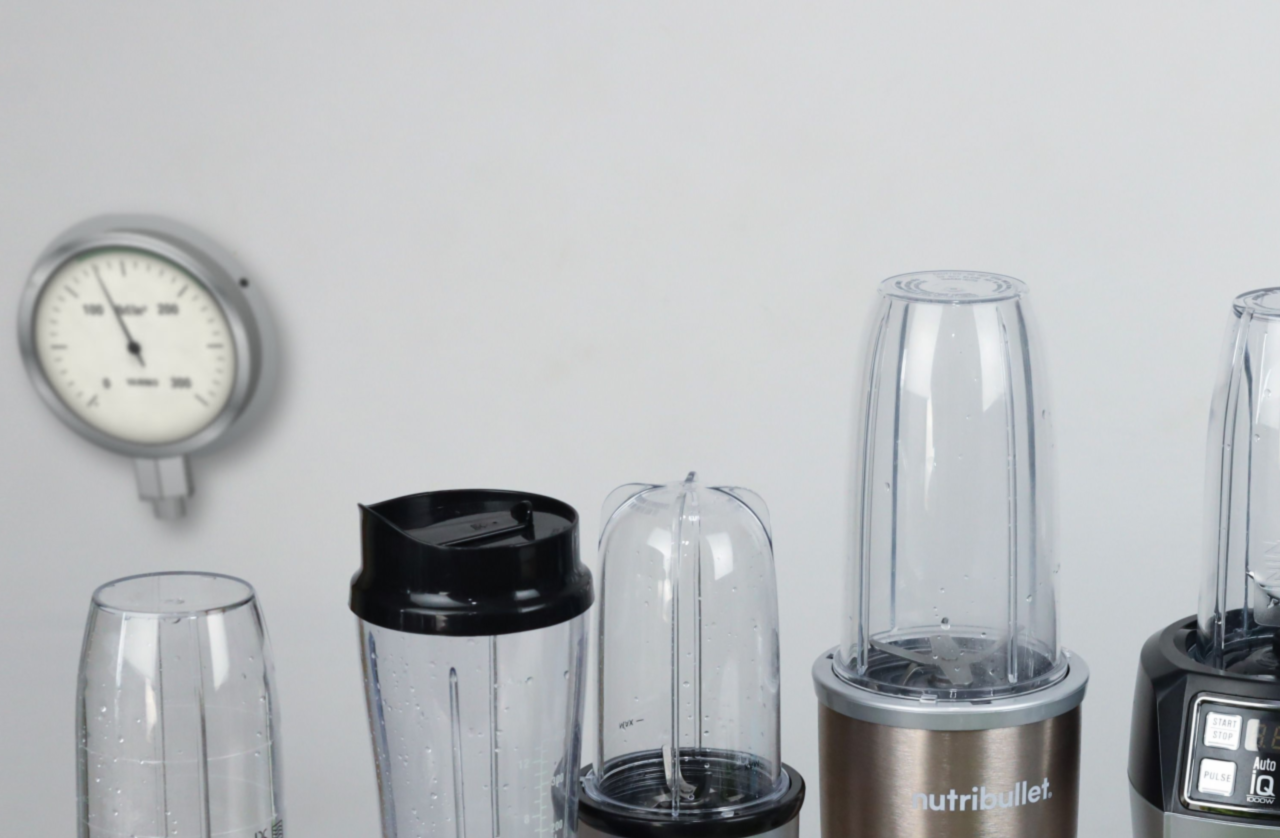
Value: psi 130
